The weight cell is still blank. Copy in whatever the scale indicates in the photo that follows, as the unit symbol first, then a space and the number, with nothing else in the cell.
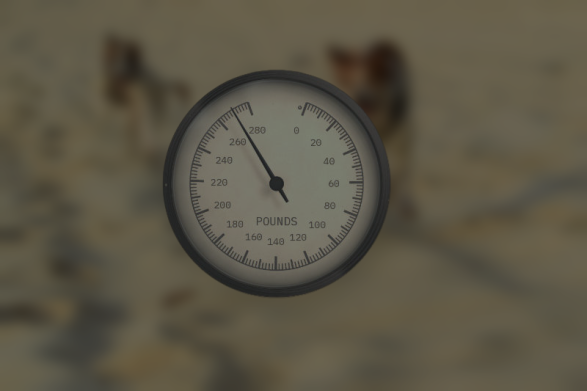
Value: lb 270
